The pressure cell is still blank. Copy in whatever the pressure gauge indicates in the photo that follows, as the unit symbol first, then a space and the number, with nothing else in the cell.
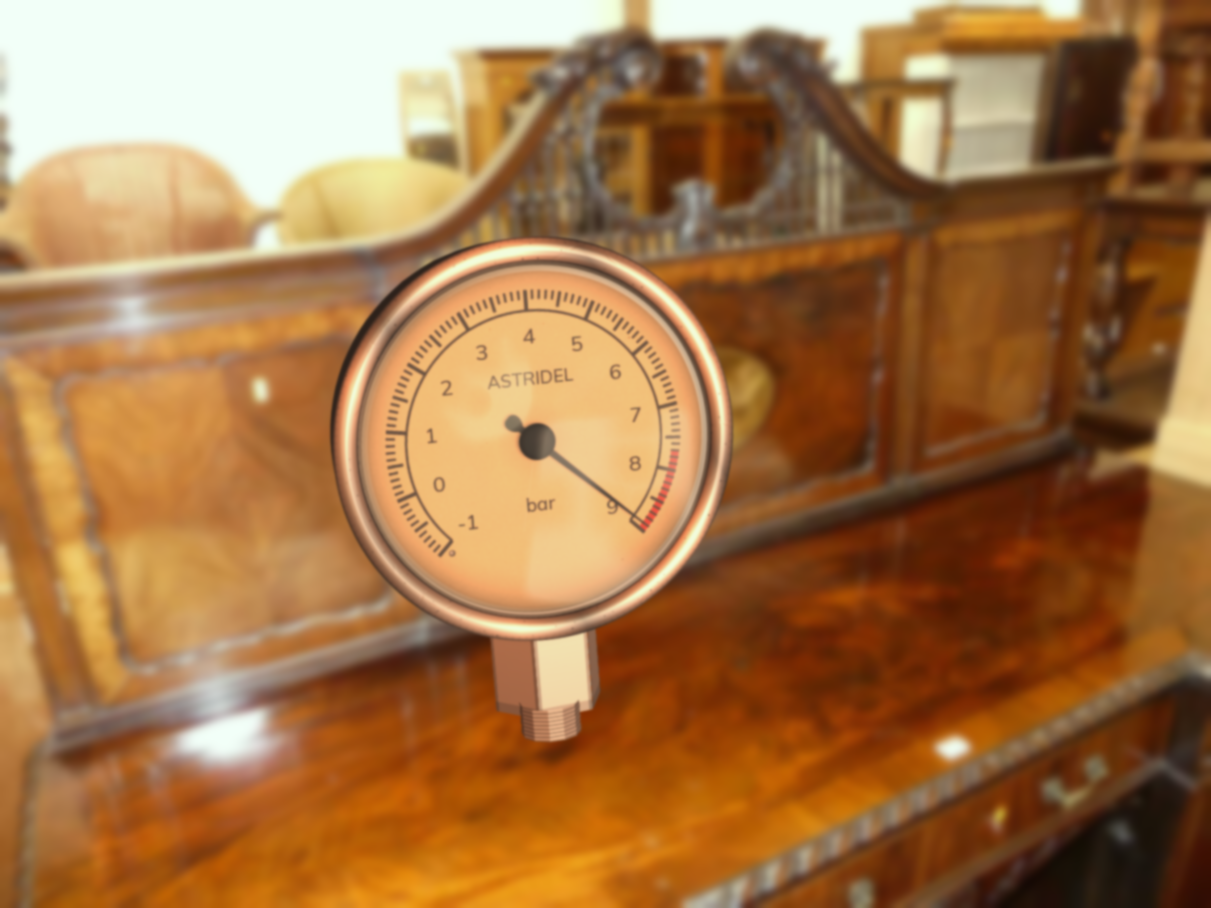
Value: bar 8.9
